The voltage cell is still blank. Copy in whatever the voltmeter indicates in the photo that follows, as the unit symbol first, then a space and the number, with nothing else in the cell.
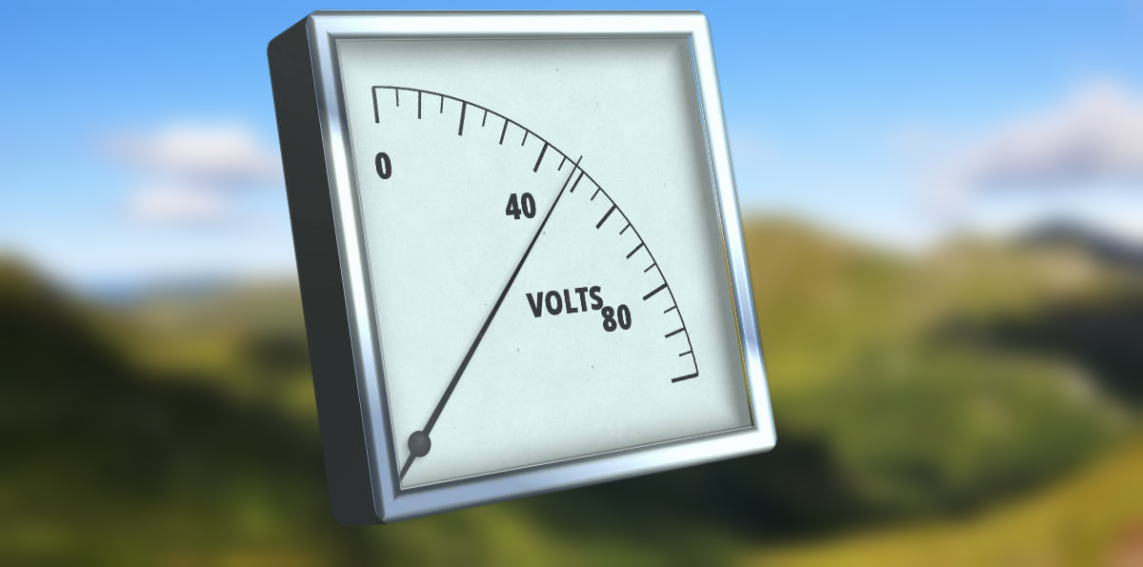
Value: V 47.5
